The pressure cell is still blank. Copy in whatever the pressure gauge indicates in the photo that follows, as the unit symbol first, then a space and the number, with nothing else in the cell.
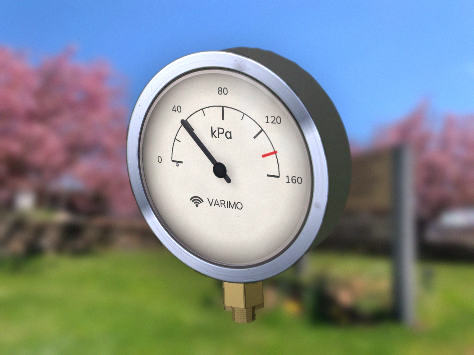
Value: kPa 40
